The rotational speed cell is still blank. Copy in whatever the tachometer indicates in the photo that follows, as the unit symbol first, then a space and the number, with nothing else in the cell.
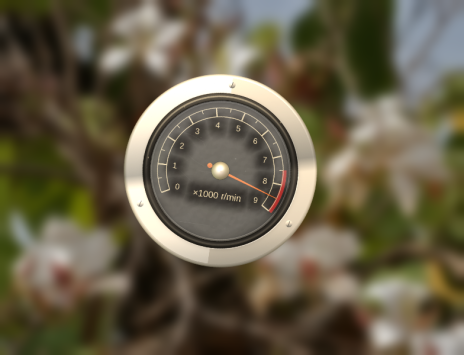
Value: rpm 8500
